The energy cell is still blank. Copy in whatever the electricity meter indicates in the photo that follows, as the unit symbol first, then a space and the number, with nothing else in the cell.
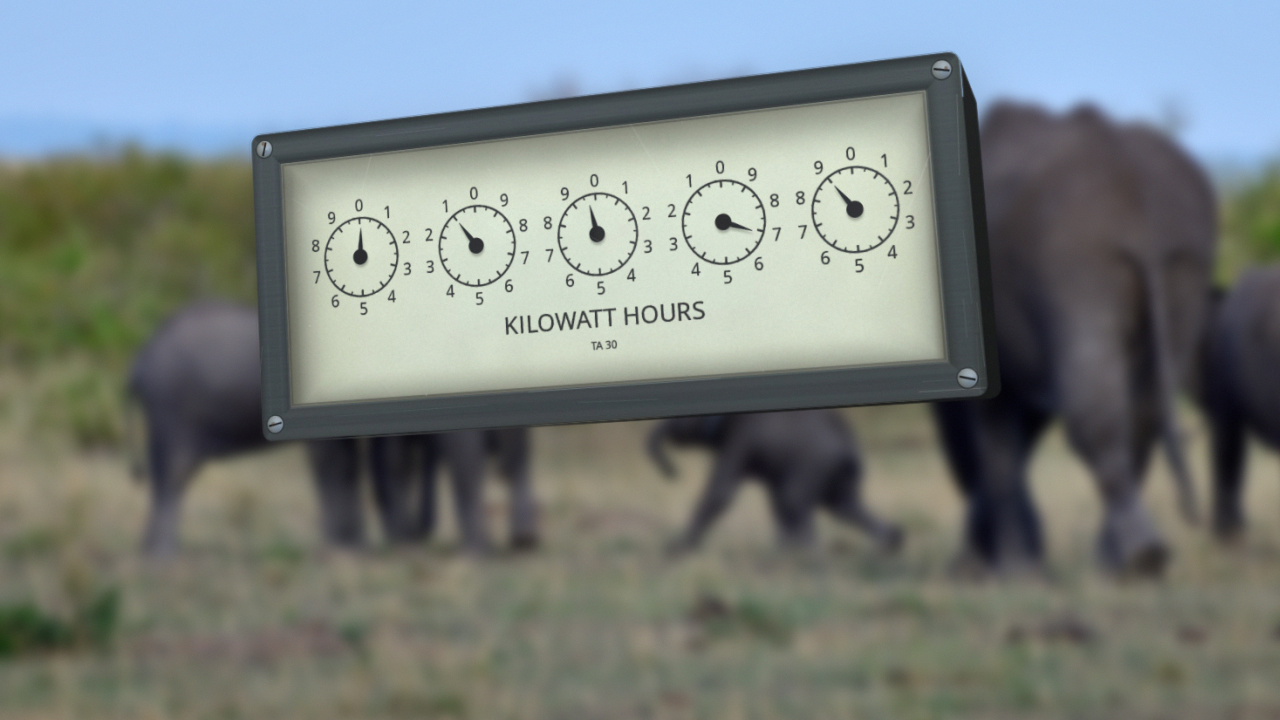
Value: kWh 969
